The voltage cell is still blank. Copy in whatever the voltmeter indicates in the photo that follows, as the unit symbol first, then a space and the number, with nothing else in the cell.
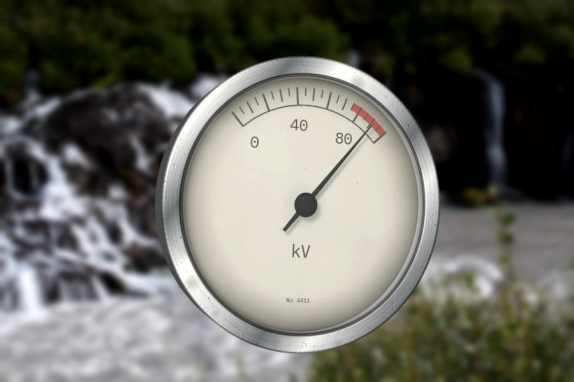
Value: kV 90
